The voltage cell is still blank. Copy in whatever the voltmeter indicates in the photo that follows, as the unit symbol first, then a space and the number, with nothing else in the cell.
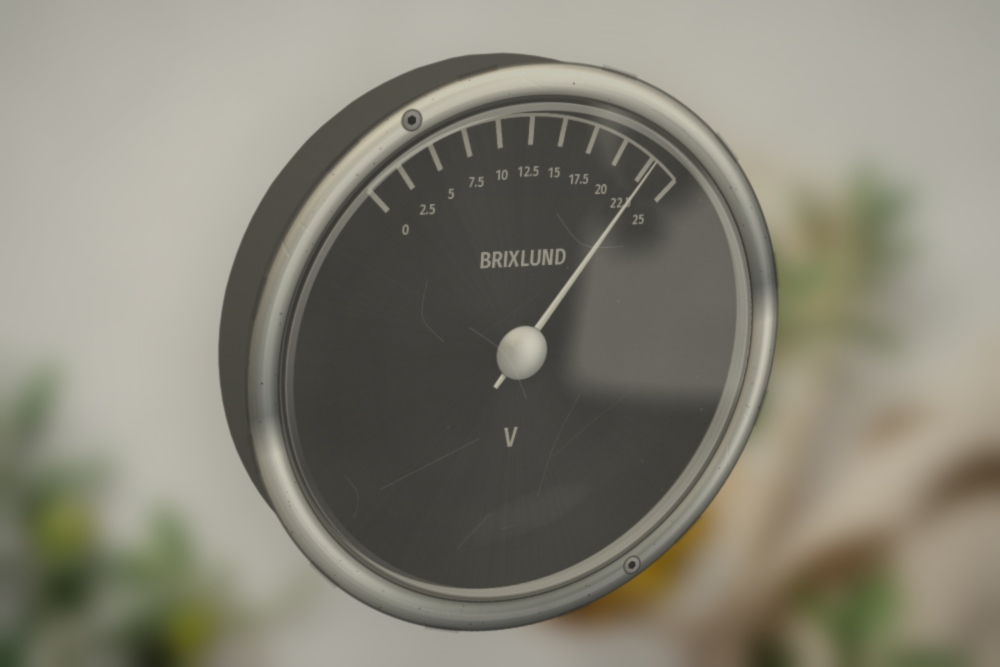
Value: V 22.5
